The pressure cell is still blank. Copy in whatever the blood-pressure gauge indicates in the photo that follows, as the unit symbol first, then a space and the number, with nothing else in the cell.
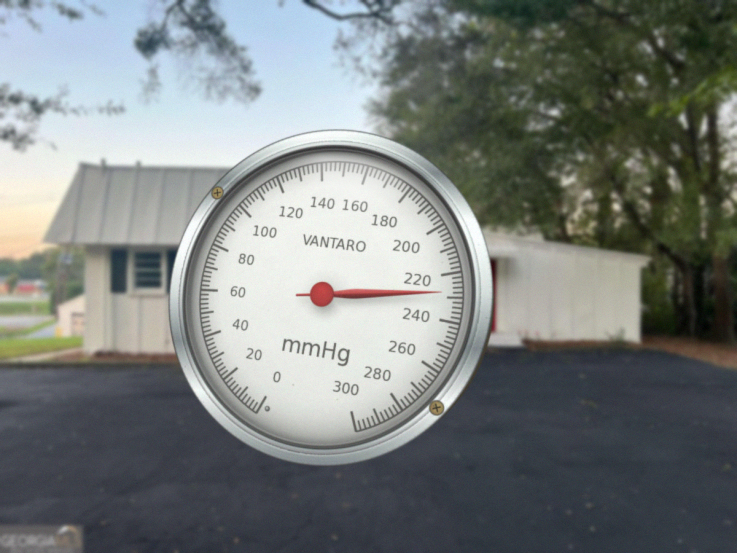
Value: mmHg 228
